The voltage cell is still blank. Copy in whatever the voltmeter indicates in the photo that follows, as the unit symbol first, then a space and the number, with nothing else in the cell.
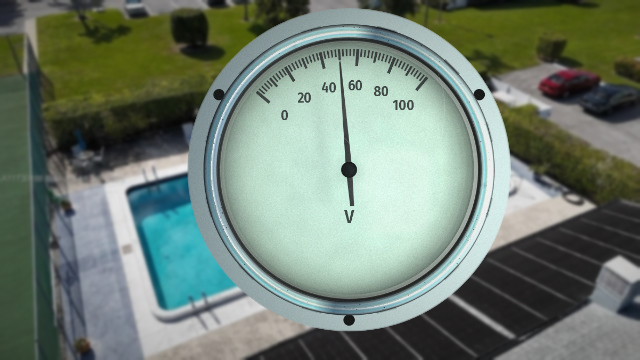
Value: V 50
